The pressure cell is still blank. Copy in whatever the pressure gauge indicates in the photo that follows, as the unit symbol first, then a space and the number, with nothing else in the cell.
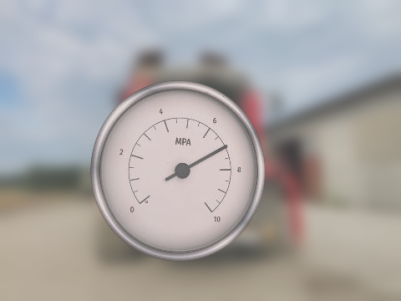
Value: MPa 7
